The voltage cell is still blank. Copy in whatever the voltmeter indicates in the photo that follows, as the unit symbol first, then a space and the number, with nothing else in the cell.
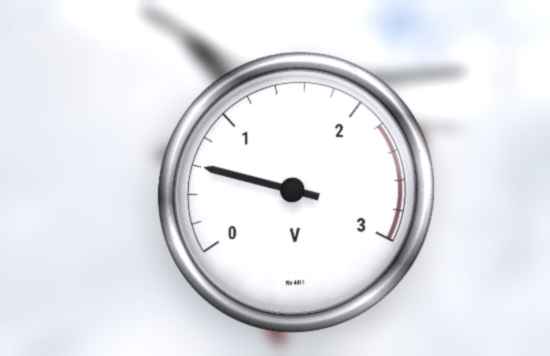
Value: V 0.6
